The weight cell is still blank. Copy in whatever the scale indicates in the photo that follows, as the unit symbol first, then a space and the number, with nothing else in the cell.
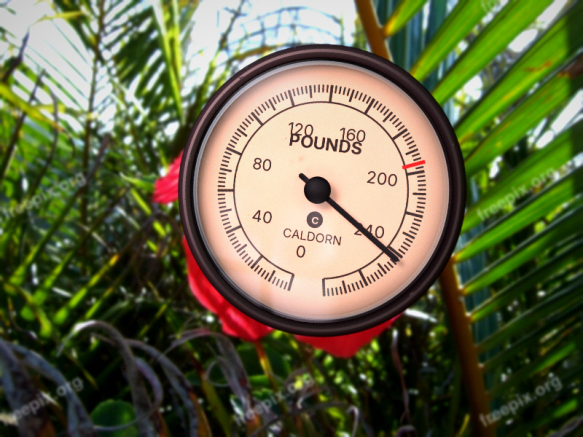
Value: lb 242
